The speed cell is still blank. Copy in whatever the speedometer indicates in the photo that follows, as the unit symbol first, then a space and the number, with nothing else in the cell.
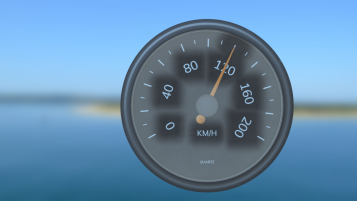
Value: km/h 120
